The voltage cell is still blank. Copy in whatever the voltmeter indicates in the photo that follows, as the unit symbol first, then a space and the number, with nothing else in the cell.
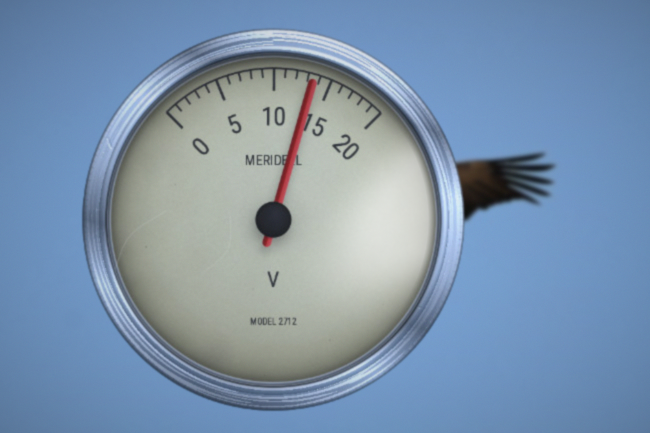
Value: V 13.5
